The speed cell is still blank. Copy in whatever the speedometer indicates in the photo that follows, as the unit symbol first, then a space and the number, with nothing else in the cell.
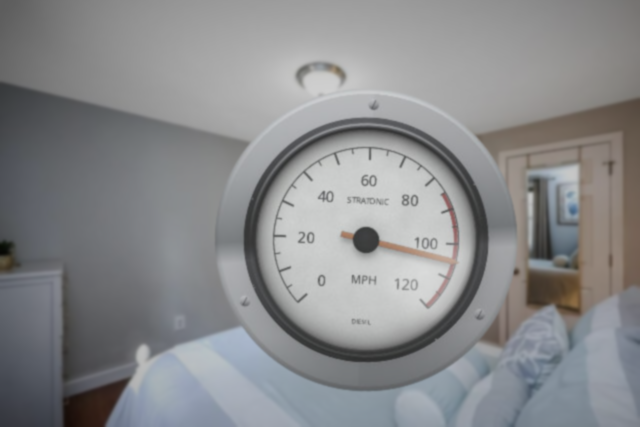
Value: mph 105
